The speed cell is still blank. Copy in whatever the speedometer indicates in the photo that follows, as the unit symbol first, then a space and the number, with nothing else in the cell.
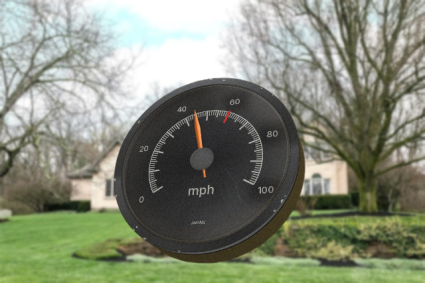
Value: mph 45
